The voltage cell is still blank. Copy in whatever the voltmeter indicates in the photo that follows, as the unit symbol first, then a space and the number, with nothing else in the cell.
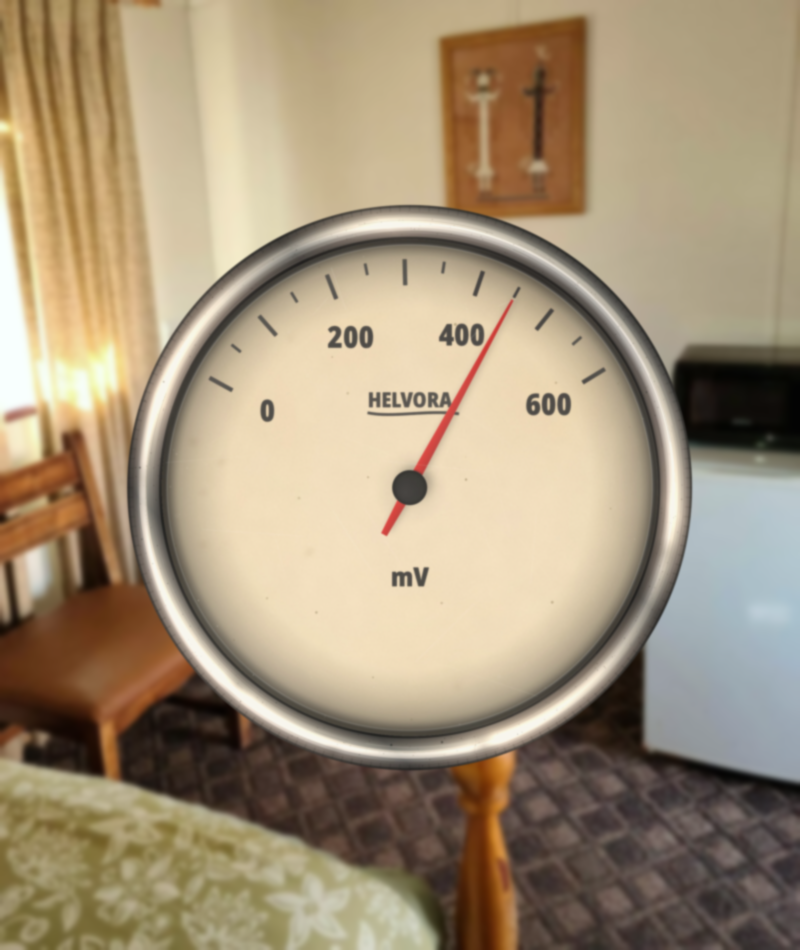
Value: mV 450
